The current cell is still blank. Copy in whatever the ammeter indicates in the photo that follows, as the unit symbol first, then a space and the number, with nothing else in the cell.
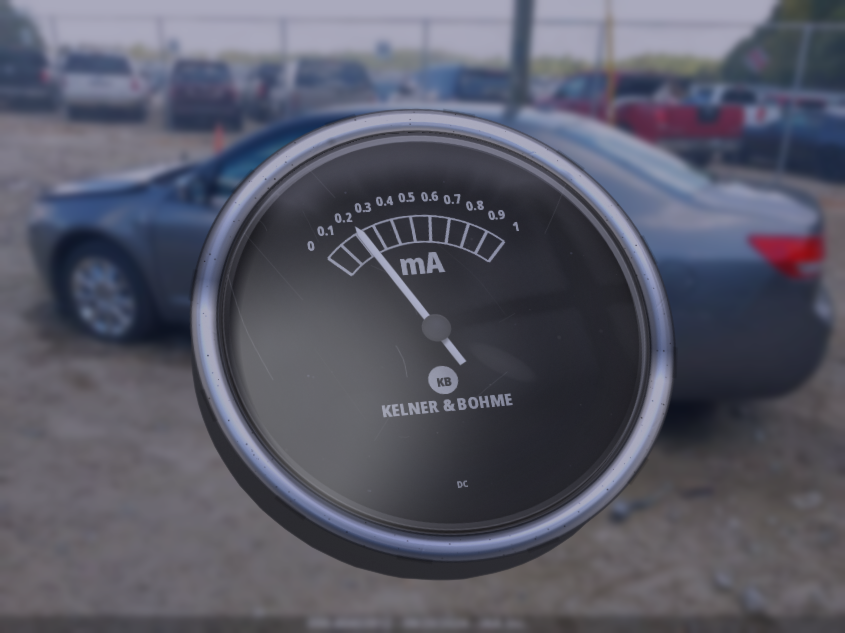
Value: mA 0.2
